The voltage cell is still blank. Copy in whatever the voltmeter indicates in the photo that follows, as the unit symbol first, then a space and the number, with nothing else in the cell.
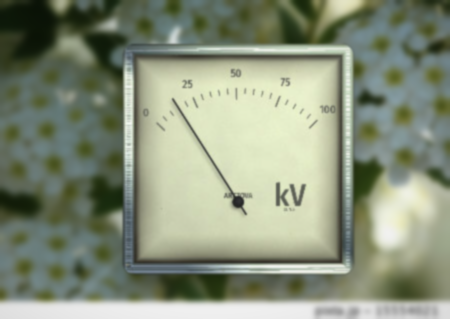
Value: kV 15
